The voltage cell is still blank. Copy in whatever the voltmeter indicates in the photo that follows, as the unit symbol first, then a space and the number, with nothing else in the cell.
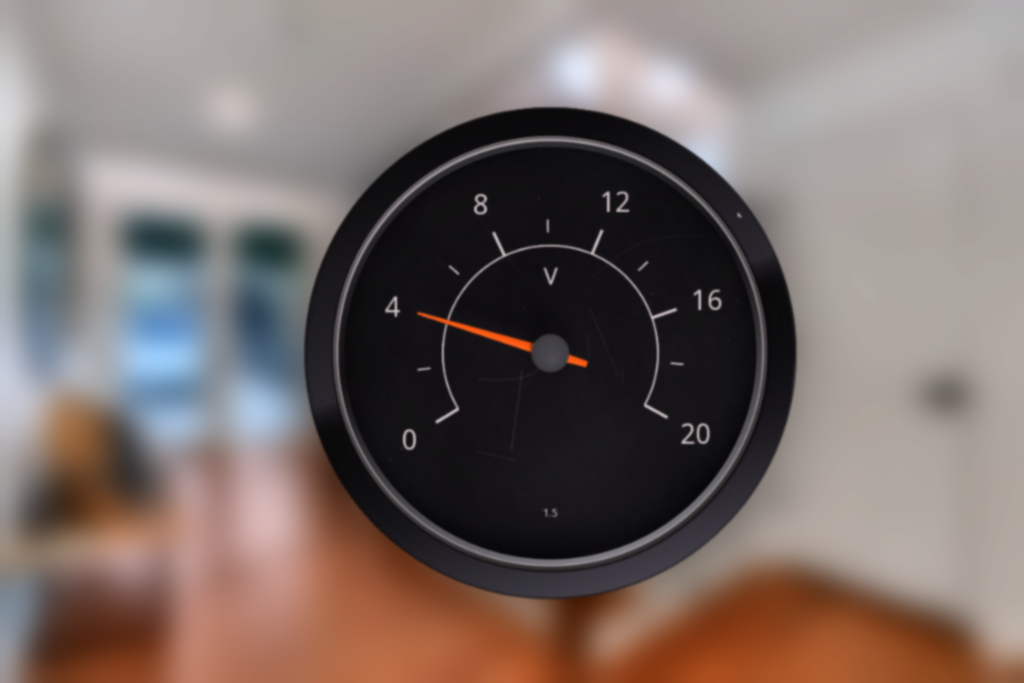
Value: V 4
